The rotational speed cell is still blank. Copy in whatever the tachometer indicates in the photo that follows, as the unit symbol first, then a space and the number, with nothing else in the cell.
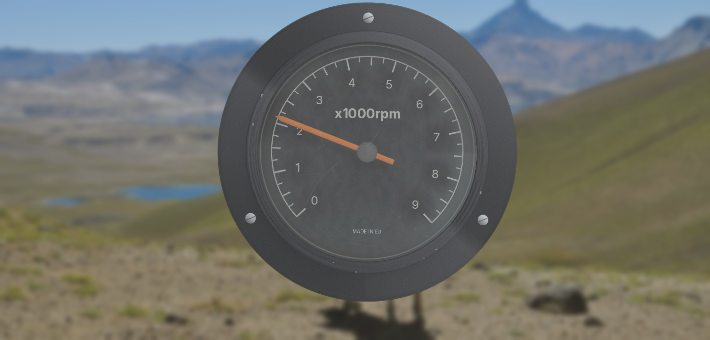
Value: rpm 2125
